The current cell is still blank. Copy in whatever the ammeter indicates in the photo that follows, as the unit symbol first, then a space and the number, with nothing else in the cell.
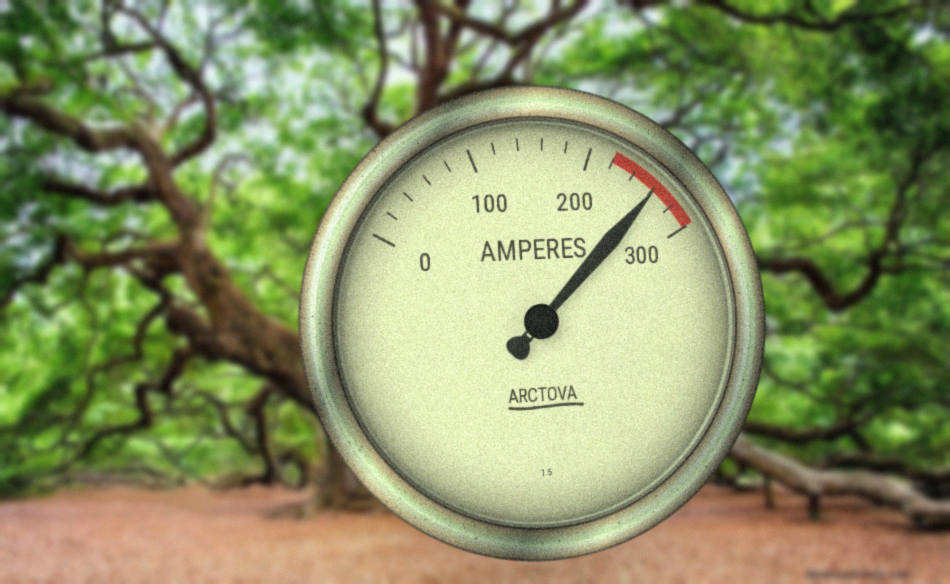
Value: A 260
